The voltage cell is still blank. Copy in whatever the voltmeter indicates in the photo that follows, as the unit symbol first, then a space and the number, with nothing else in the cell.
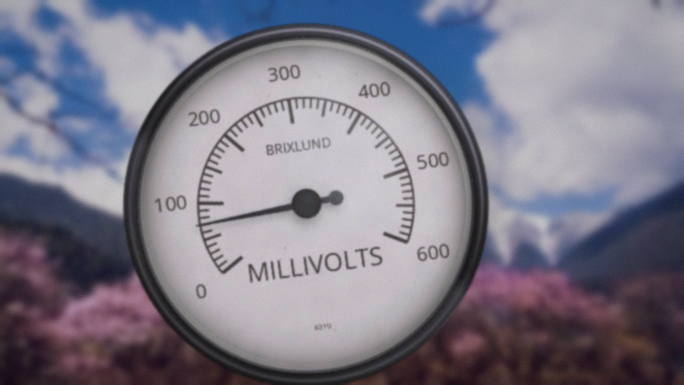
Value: mV 70
